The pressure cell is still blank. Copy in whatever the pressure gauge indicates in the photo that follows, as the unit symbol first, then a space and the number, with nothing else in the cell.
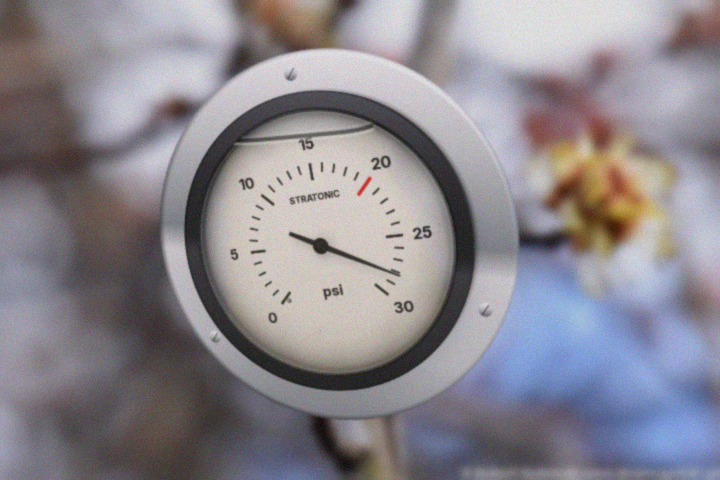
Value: psi 28
